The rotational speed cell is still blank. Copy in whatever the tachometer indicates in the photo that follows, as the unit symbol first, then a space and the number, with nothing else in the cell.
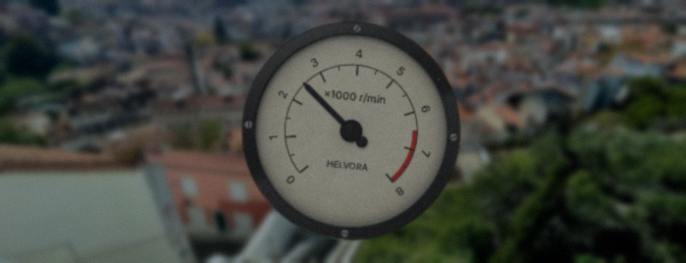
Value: rpm 2500
